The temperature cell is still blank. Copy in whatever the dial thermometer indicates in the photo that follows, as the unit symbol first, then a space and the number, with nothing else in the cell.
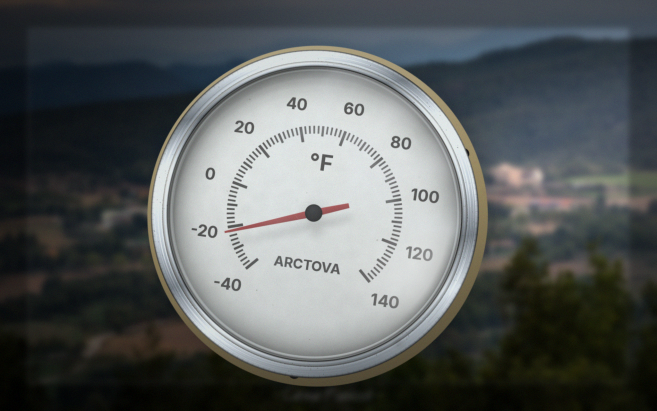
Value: °F -22
